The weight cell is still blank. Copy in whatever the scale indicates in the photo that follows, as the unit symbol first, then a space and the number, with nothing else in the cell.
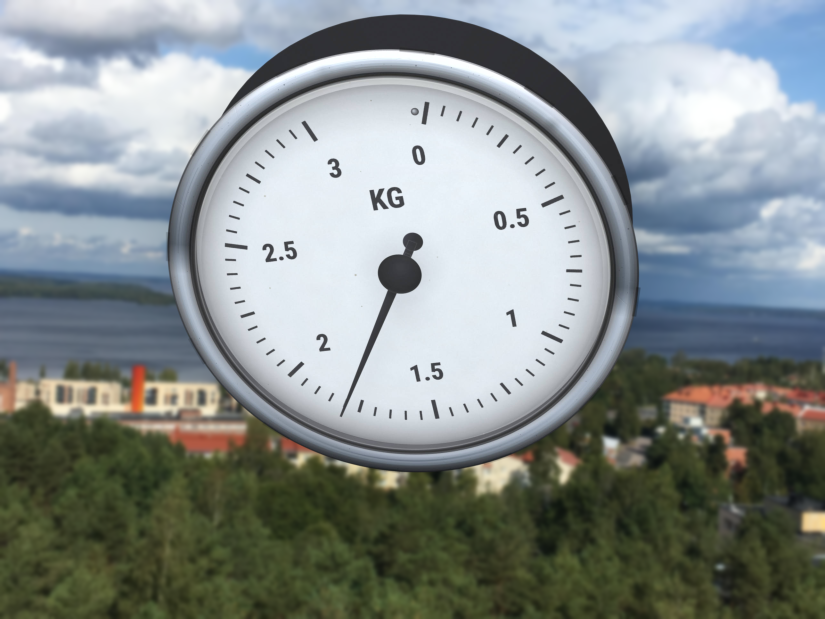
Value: kg 1.8
